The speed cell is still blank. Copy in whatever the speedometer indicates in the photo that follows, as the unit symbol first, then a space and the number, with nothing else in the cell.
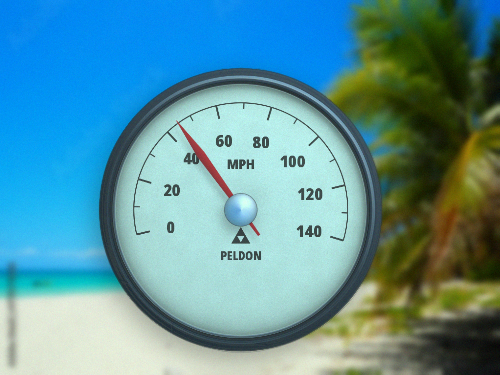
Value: mph 45
